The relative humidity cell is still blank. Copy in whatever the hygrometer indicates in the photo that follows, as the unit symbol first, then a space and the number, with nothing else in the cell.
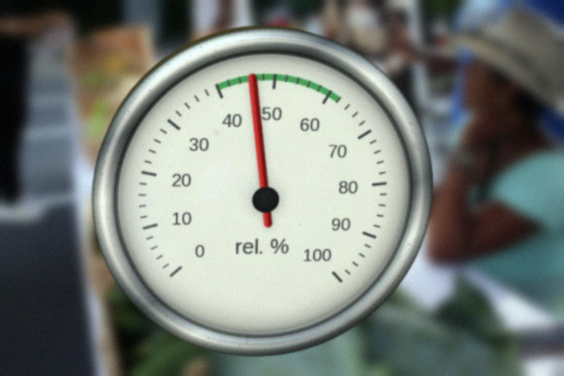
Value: % 46
